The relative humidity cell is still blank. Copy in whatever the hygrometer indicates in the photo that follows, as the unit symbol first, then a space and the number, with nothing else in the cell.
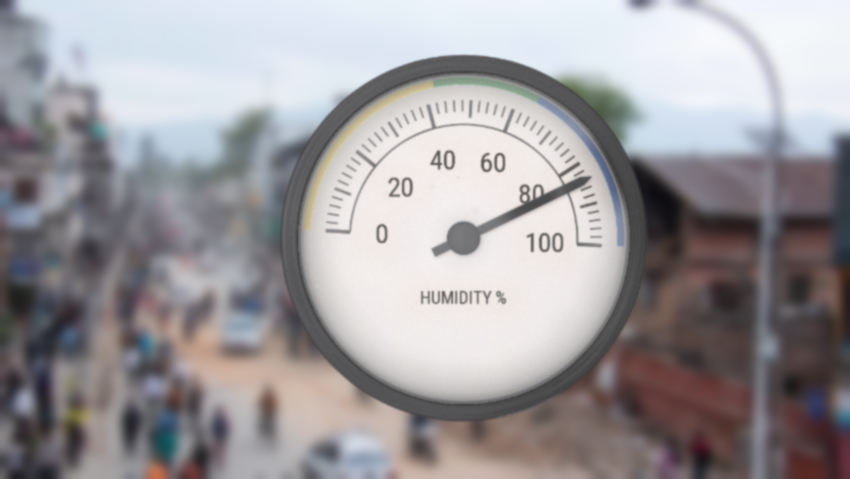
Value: % 84
